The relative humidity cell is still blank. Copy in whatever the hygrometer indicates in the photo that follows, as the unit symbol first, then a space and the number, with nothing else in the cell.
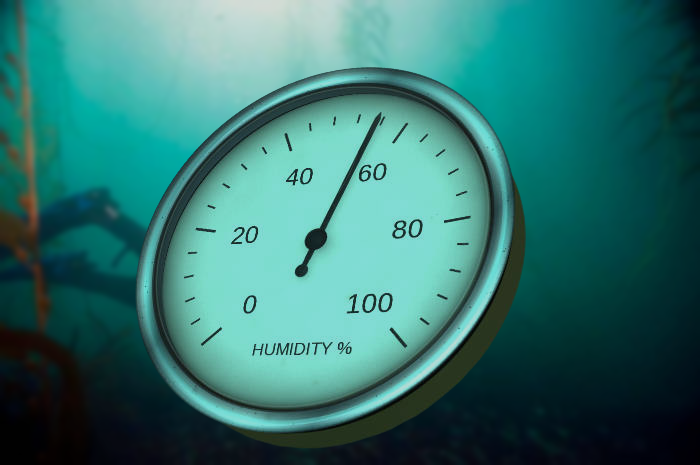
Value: % 56
